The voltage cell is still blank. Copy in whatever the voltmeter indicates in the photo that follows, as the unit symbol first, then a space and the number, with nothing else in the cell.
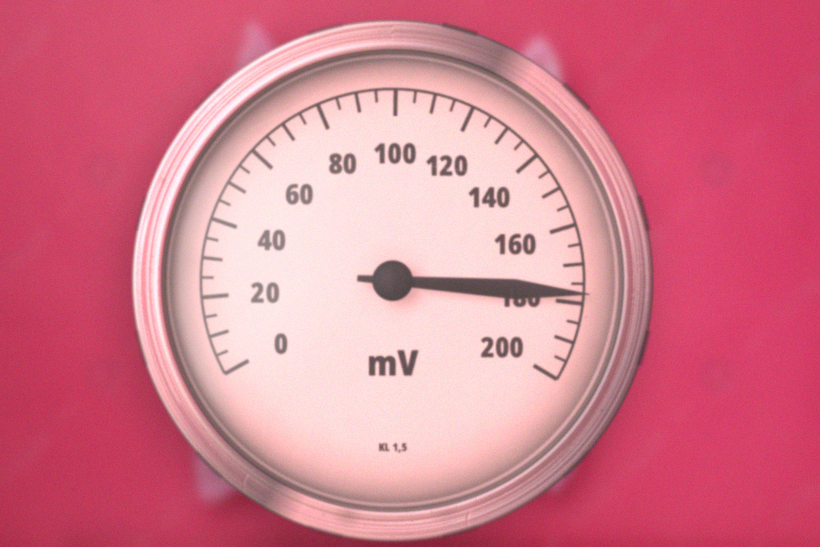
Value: mV 177.5
